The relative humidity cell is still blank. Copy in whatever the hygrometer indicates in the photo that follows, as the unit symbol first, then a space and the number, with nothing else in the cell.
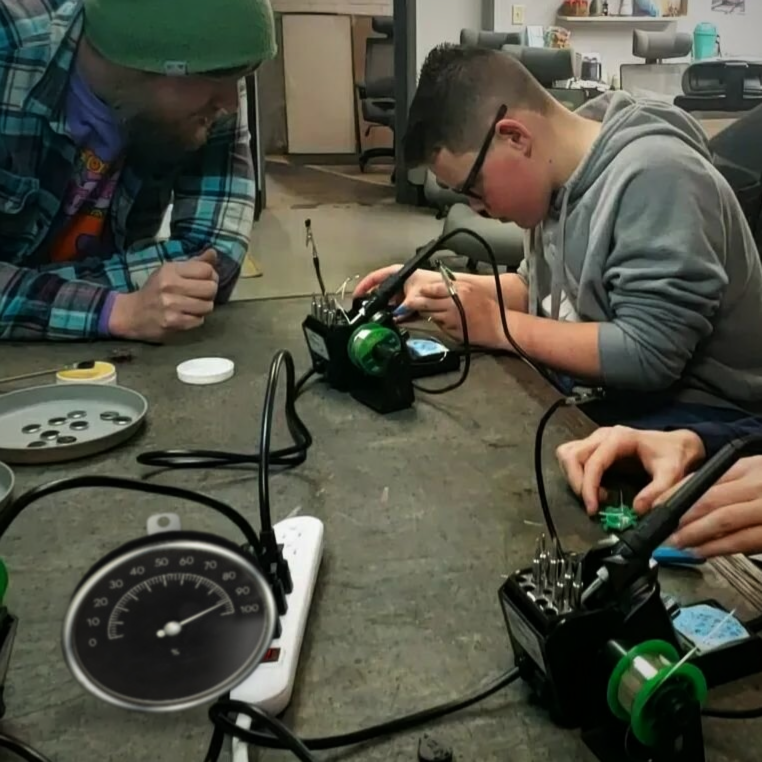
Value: % 90
